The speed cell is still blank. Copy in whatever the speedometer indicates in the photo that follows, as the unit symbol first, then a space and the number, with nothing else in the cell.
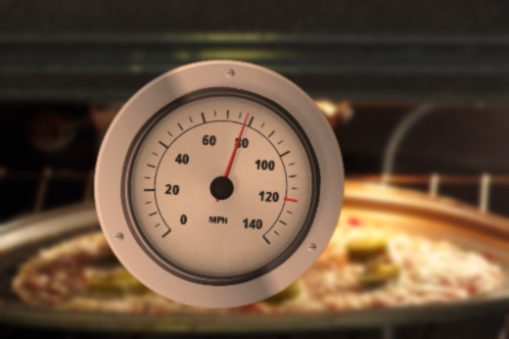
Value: mph 77.5
